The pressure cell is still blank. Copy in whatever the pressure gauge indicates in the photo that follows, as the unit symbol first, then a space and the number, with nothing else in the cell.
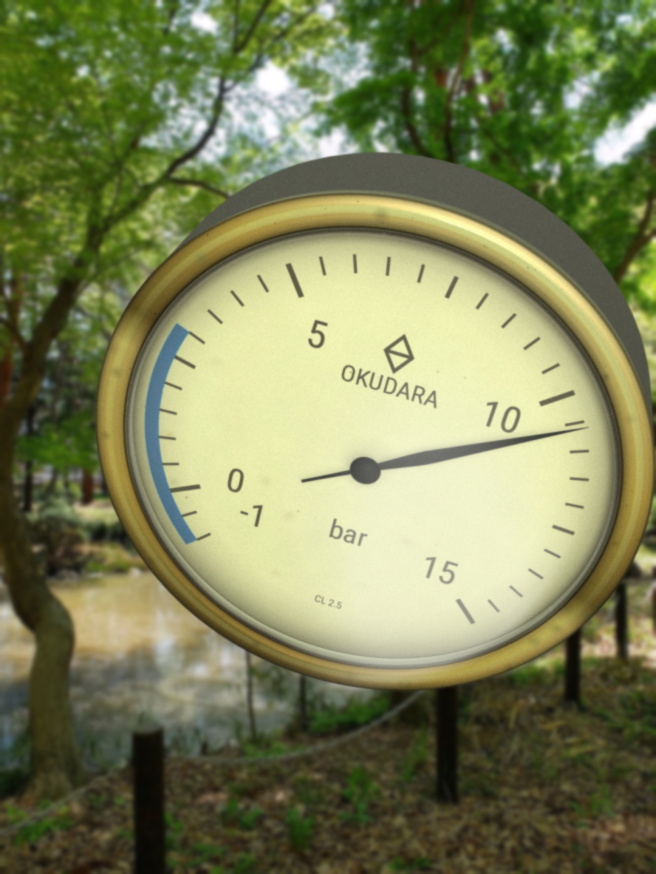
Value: bar 10.5
